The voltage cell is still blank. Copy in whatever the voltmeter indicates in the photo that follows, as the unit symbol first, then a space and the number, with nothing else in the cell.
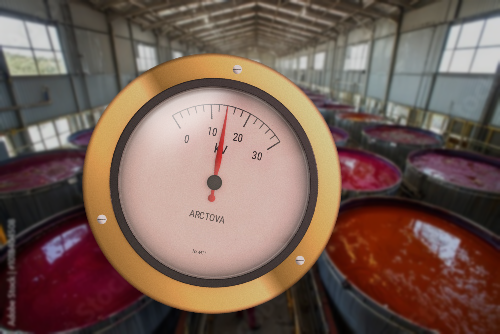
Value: kV 14
